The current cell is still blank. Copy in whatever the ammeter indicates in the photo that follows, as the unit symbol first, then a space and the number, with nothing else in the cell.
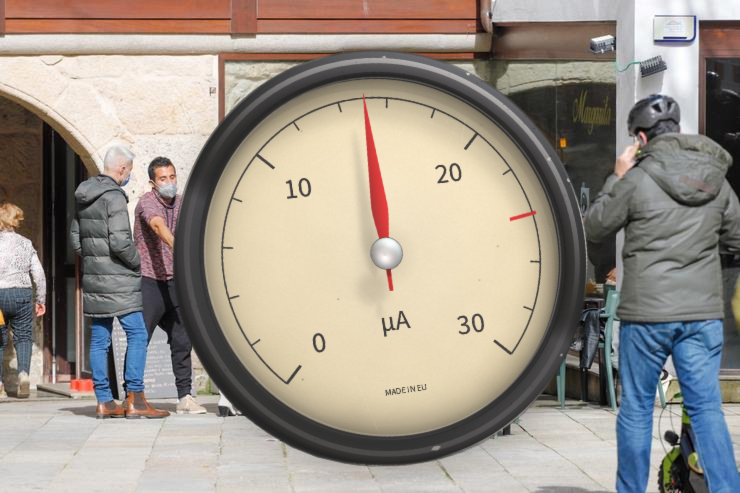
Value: µA 15
